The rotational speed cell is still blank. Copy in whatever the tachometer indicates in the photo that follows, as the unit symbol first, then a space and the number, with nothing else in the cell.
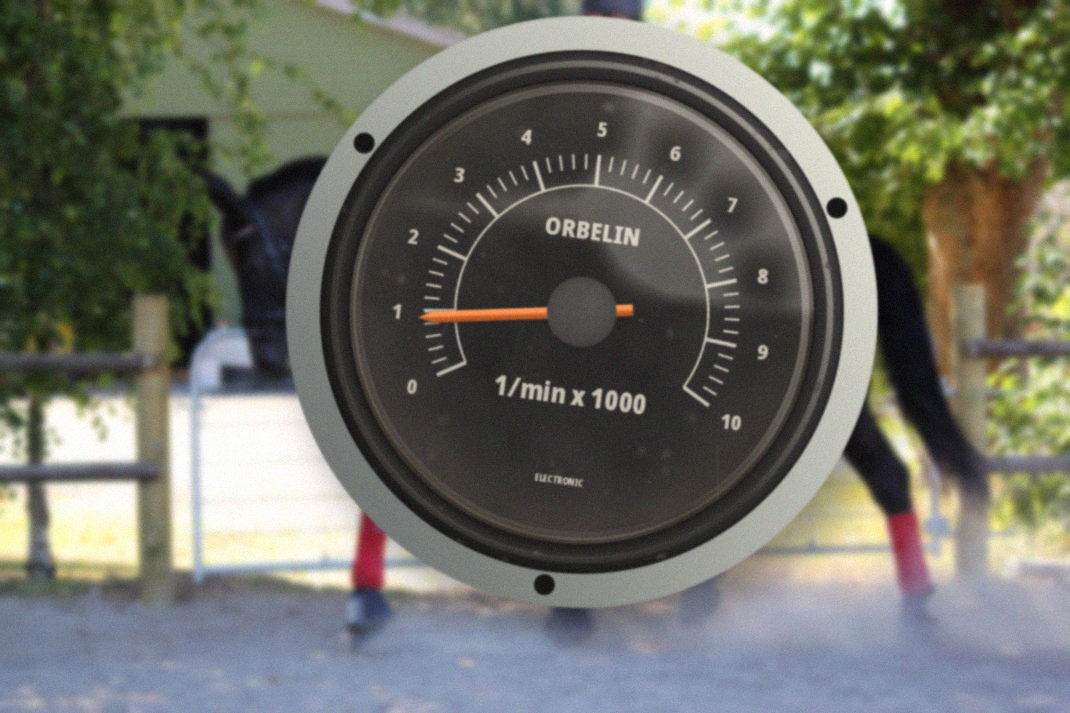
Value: rpm 900
